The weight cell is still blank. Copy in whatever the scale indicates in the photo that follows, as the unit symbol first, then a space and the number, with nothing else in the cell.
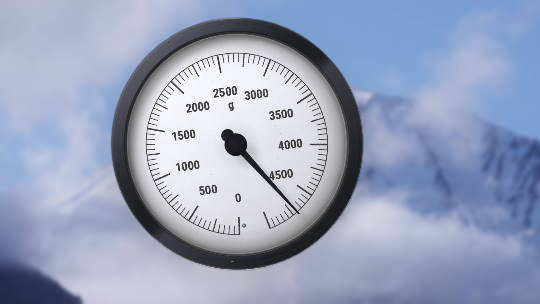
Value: g 4700
